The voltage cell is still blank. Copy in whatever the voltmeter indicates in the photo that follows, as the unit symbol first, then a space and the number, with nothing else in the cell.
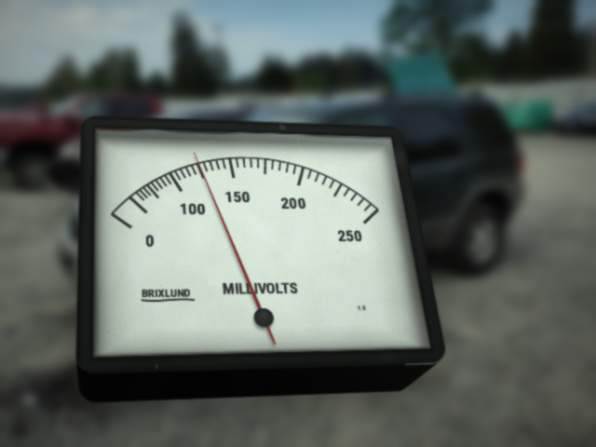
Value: mV 125
